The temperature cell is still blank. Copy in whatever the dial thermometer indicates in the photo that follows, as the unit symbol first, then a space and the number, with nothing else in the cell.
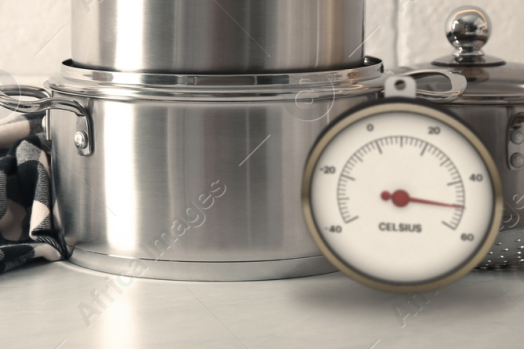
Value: °C 50
